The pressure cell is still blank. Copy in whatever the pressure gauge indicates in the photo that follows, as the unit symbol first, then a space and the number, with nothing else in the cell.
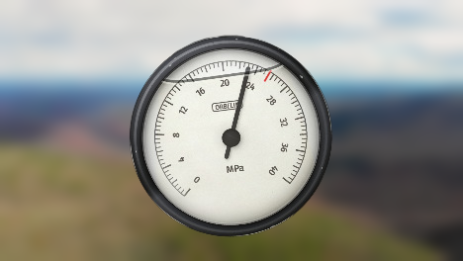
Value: MPa 23
